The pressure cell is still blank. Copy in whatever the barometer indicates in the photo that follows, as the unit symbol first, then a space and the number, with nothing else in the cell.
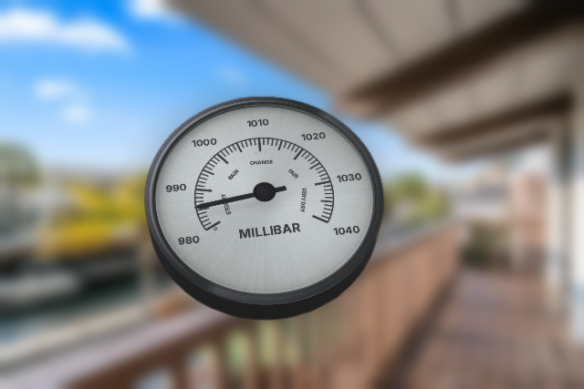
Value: mbar 985
